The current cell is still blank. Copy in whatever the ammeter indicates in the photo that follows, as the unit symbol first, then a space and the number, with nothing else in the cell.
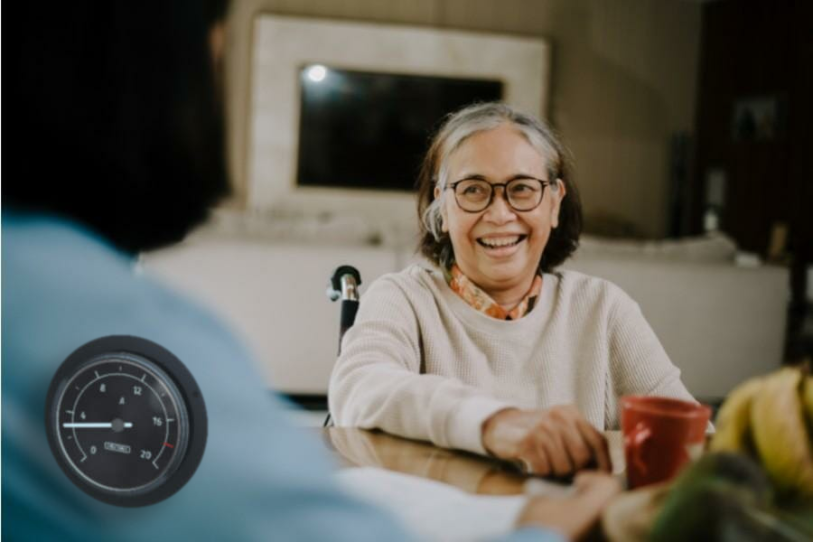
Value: A 3
